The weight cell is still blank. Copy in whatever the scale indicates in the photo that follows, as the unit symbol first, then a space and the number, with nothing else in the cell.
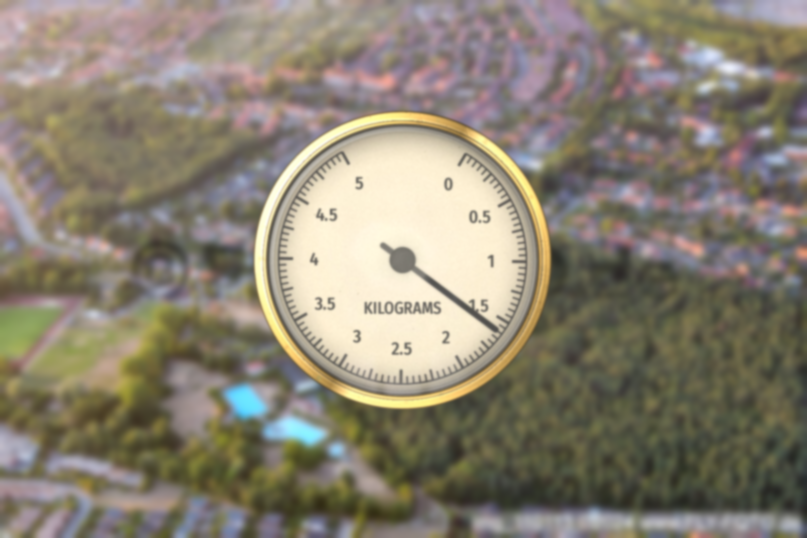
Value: kg 1.6
